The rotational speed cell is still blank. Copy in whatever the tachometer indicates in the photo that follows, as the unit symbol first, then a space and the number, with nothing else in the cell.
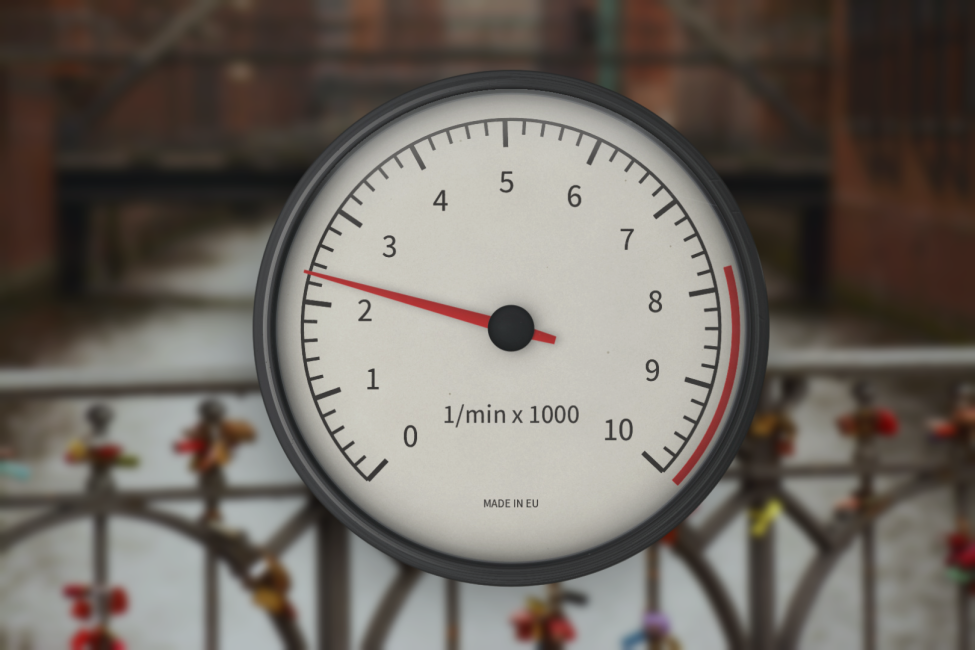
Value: rpm 2300
